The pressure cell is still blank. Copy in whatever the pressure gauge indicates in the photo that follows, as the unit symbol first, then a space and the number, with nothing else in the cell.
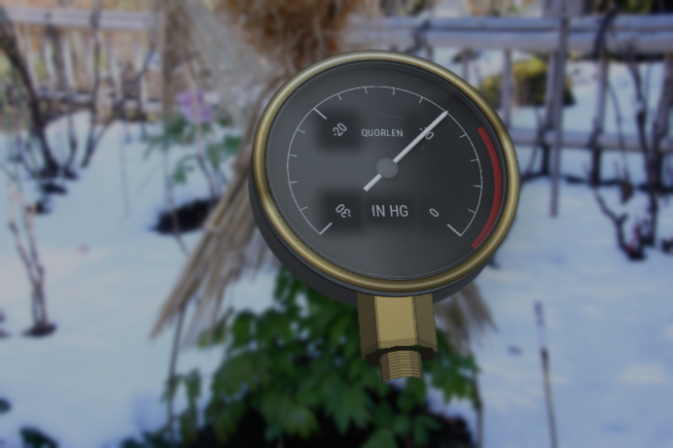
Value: inHg -10
